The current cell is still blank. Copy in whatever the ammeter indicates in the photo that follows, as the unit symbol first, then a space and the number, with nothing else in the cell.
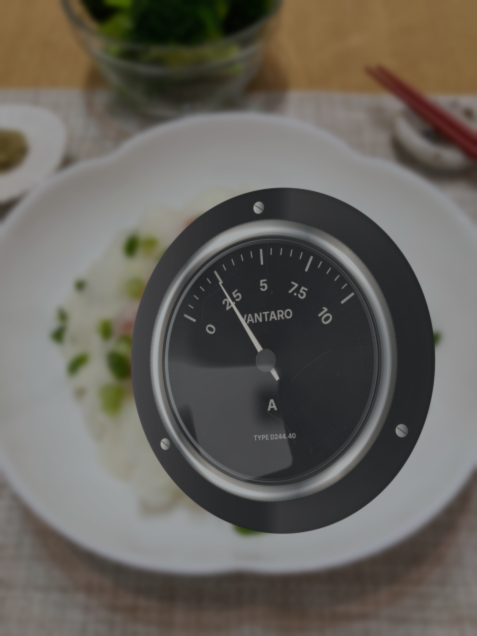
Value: A 2.5
